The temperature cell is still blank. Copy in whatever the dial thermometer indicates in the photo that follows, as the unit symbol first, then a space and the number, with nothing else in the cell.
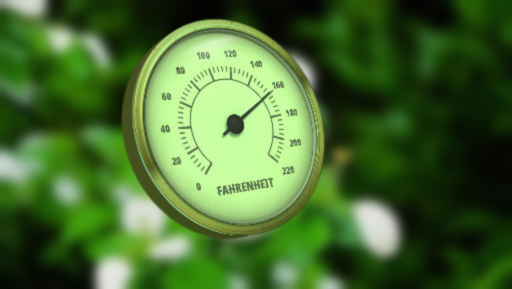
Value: °F 160
